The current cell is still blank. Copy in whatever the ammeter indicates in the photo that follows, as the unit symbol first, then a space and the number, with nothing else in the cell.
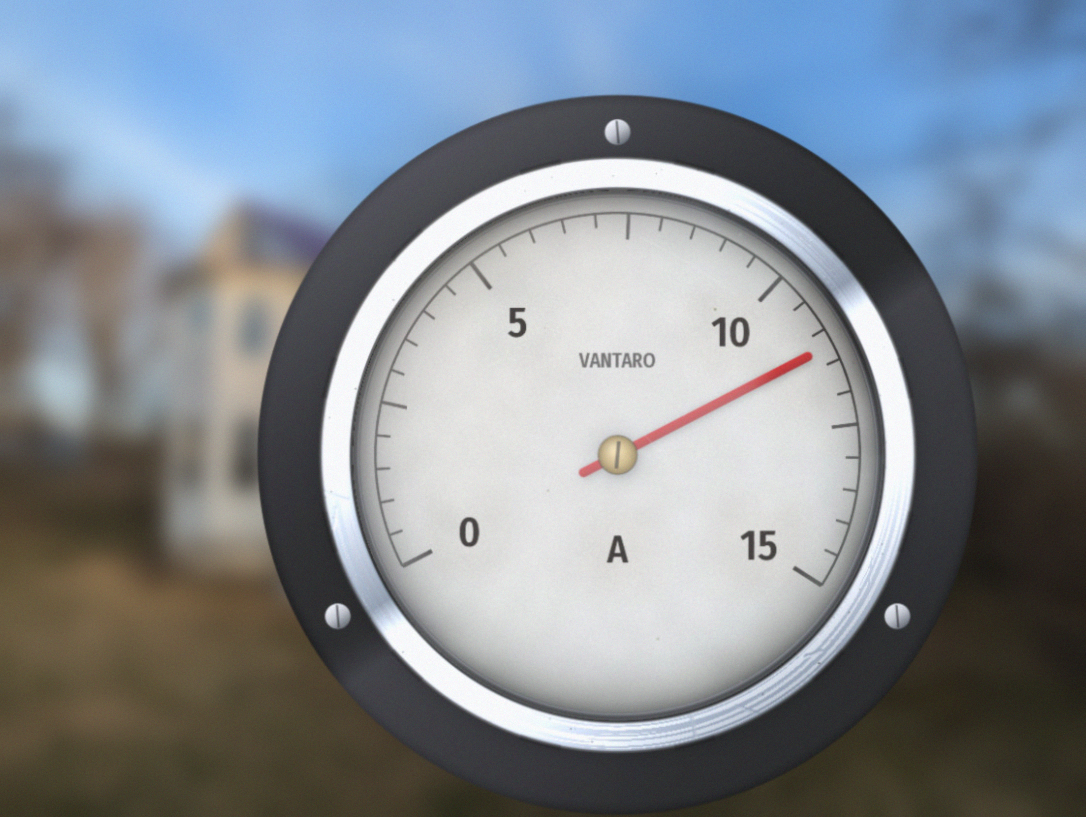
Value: A 11.25
